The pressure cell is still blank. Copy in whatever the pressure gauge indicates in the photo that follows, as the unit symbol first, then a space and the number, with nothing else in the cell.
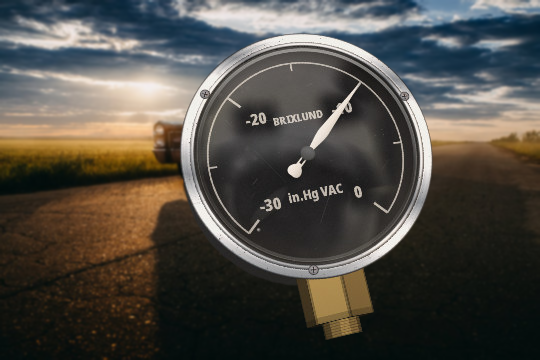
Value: inHg -10
